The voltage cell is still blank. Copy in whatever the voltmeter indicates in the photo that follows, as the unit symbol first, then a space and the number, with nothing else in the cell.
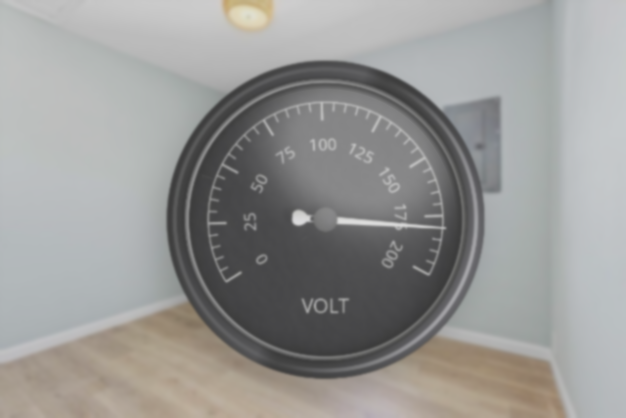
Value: V 180
